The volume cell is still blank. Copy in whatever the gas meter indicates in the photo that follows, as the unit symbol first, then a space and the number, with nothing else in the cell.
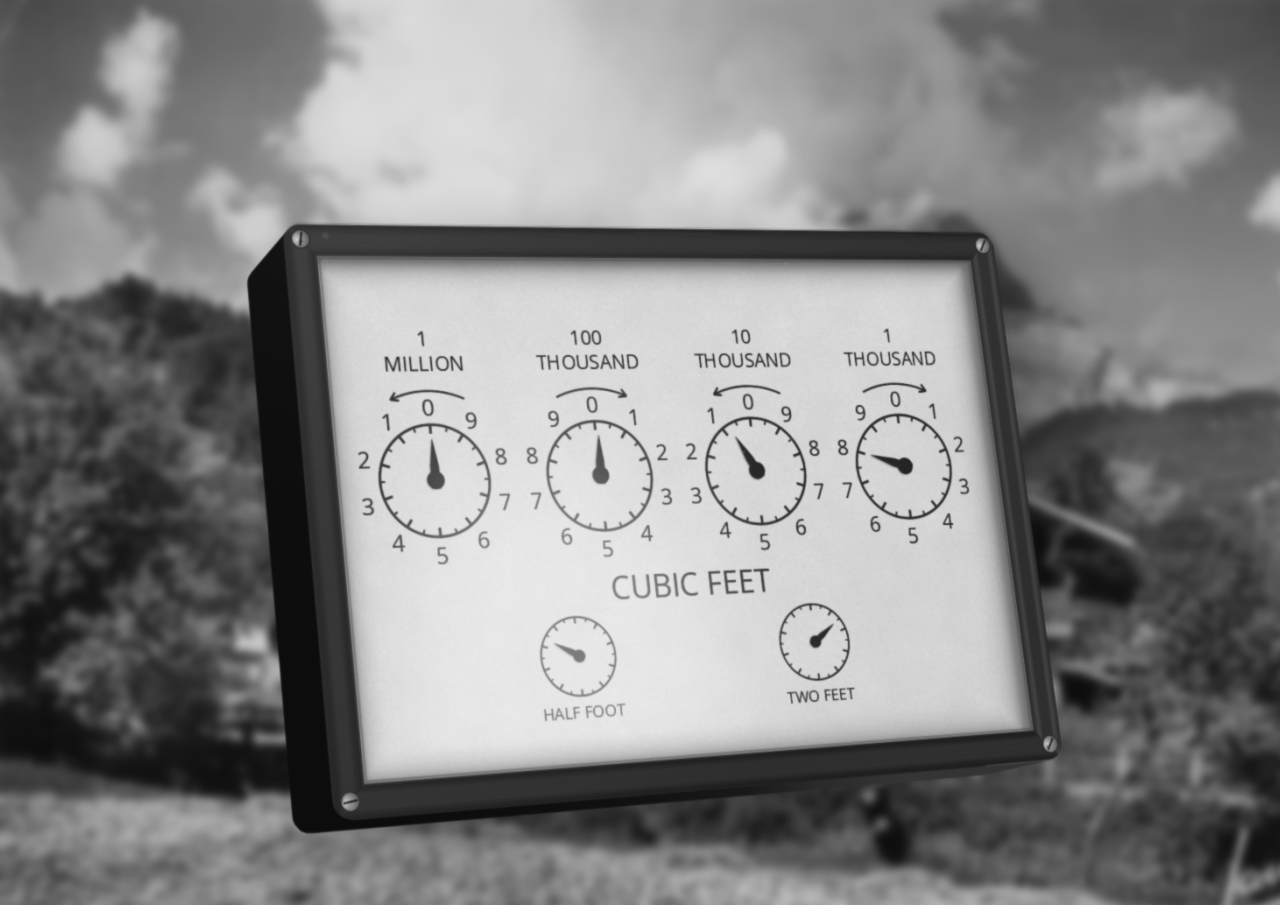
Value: ft³ 800
